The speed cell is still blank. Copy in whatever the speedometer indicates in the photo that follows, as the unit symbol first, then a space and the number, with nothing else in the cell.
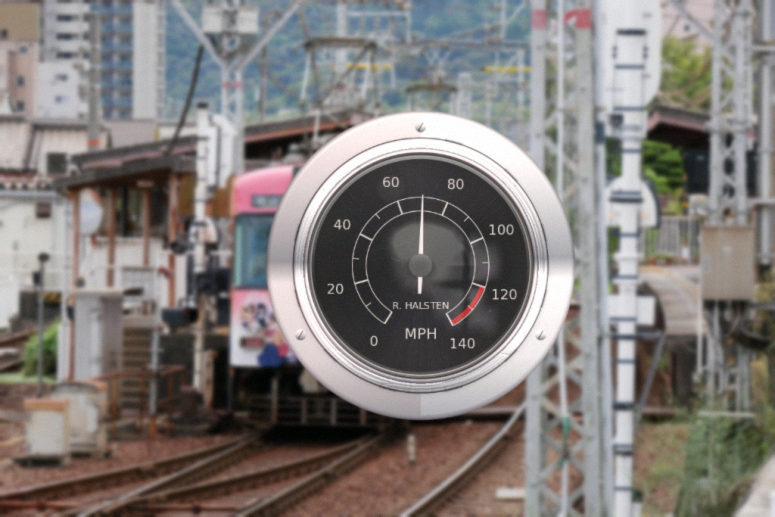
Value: mph 70
